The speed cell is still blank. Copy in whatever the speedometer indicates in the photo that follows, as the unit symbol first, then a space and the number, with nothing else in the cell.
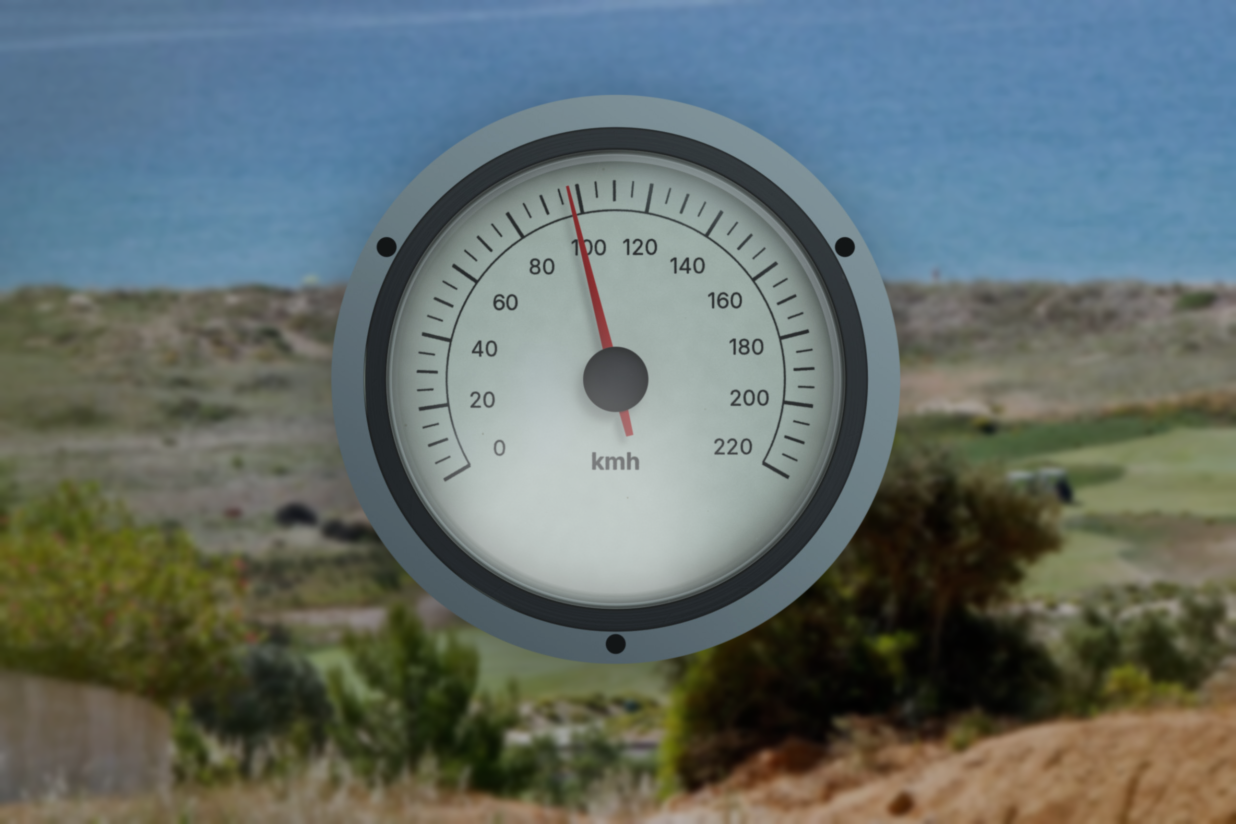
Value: km/h 97.5
